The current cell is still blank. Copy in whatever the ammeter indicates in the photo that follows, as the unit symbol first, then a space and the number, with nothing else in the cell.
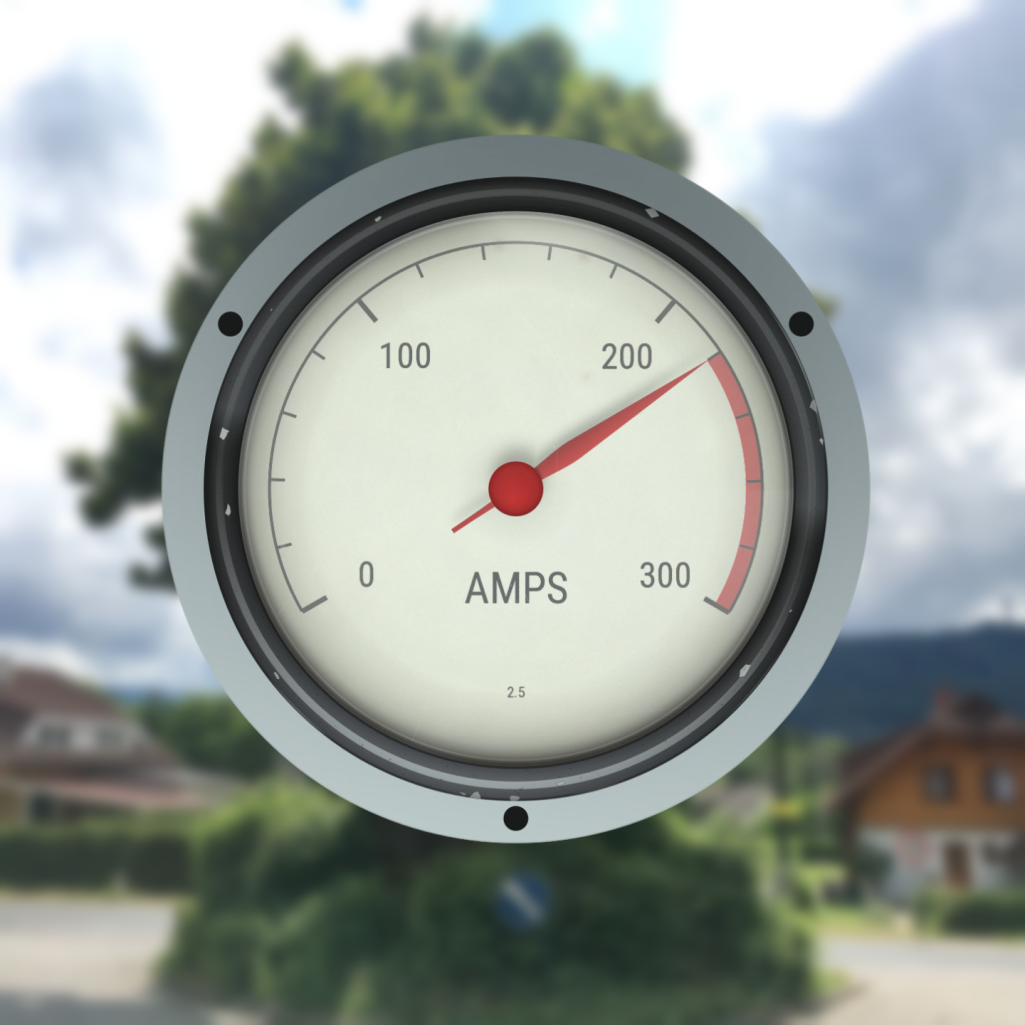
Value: A 220
